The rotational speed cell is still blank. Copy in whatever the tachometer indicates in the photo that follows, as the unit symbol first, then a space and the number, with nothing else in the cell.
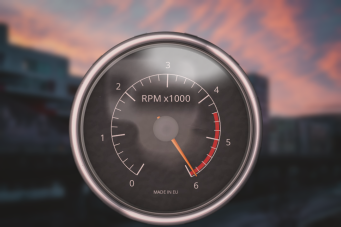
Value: rpm 5900
